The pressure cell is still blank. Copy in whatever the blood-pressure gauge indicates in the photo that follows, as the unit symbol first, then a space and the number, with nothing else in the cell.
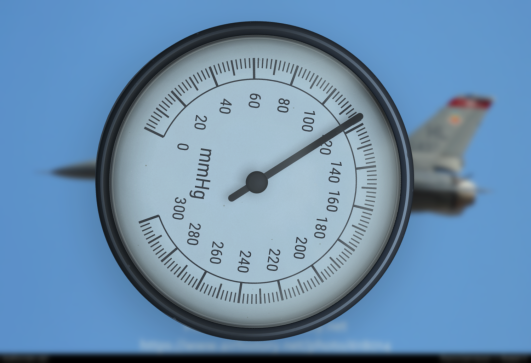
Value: mmHg 116
